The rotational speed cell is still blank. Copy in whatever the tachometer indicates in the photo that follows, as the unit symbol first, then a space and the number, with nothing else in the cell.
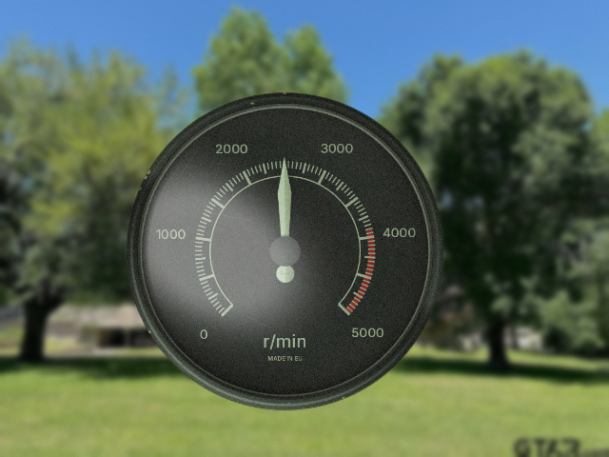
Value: rpm 2500
